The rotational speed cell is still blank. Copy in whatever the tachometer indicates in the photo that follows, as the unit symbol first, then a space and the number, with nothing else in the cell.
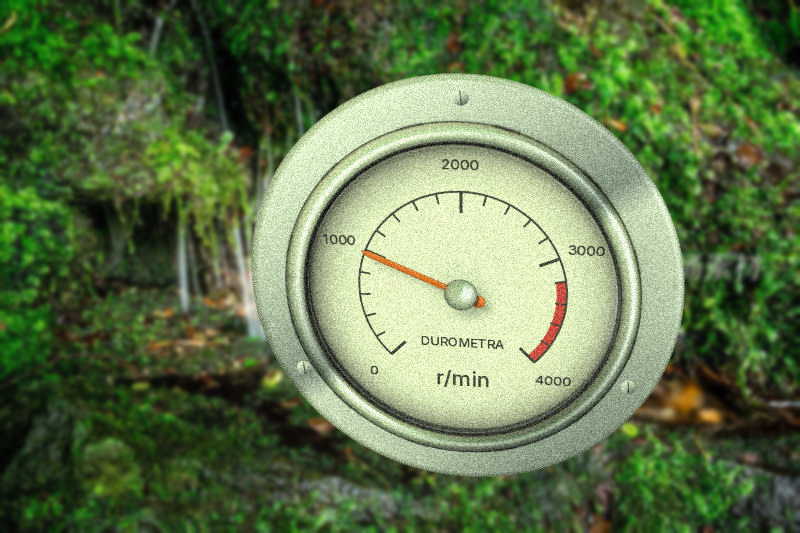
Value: rpm 1000
